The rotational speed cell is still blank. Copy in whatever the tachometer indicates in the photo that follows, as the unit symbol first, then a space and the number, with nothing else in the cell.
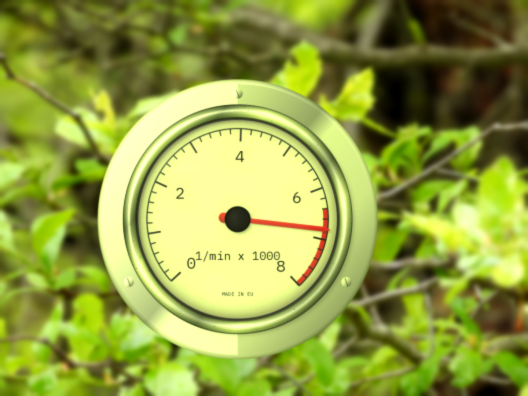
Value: rpm 6800
